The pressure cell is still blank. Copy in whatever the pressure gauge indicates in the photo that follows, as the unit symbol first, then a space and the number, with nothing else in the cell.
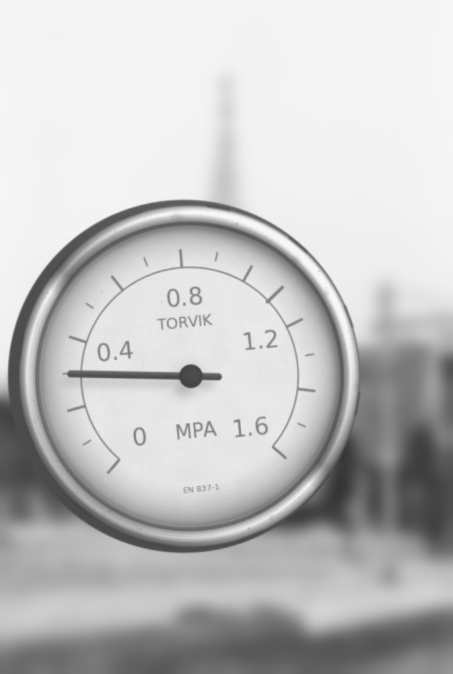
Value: MPa 0.3
